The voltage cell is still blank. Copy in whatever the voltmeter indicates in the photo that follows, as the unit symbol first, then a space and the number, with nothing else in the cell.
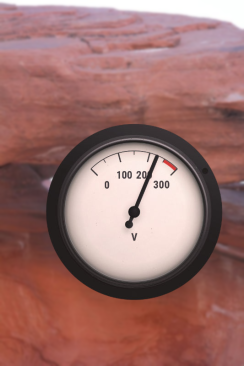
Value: V 225
